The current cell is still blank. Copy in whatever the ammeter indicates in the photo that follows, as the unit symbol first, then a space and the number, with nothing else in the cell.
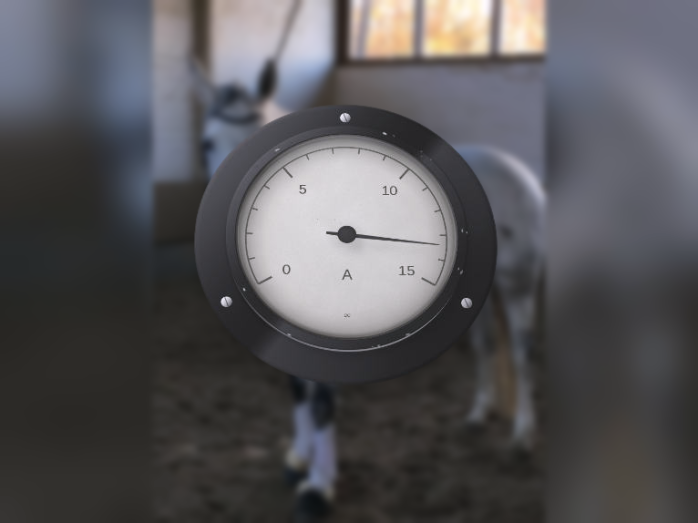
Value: A 13.5
